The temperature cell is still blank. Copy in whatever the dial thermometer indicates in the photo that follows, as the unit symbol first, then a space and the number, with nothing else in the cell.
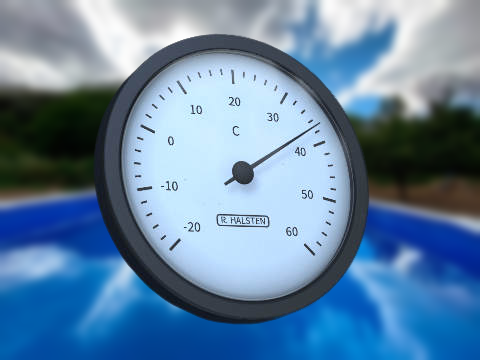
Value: °C 37
